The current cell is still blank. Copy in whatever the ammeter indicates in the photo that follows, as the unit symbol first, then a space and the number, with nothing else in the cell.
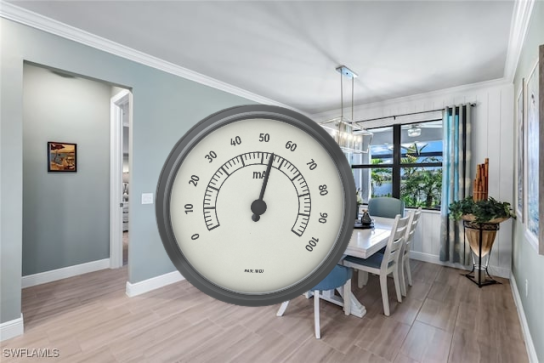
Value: mA 54
